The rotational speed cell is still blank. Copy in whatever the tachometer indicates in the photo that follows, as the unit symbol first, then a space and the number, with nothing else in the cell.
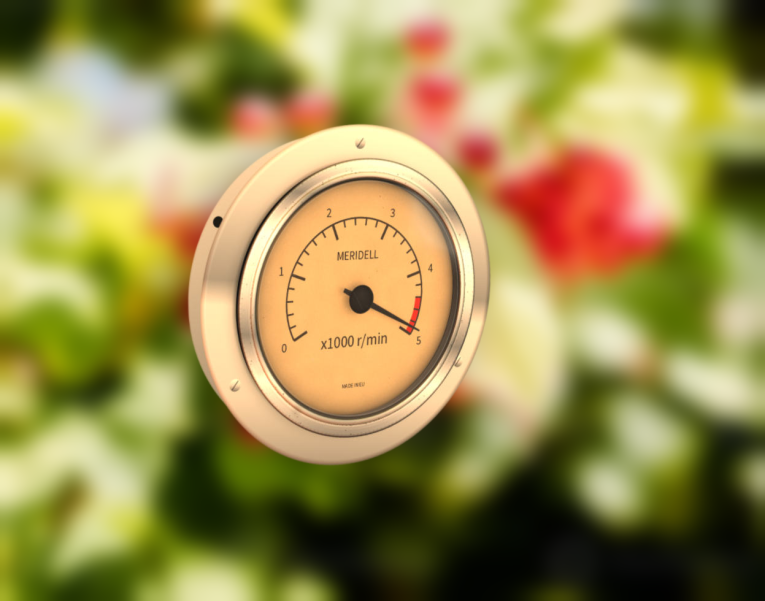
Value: rpm 4900
